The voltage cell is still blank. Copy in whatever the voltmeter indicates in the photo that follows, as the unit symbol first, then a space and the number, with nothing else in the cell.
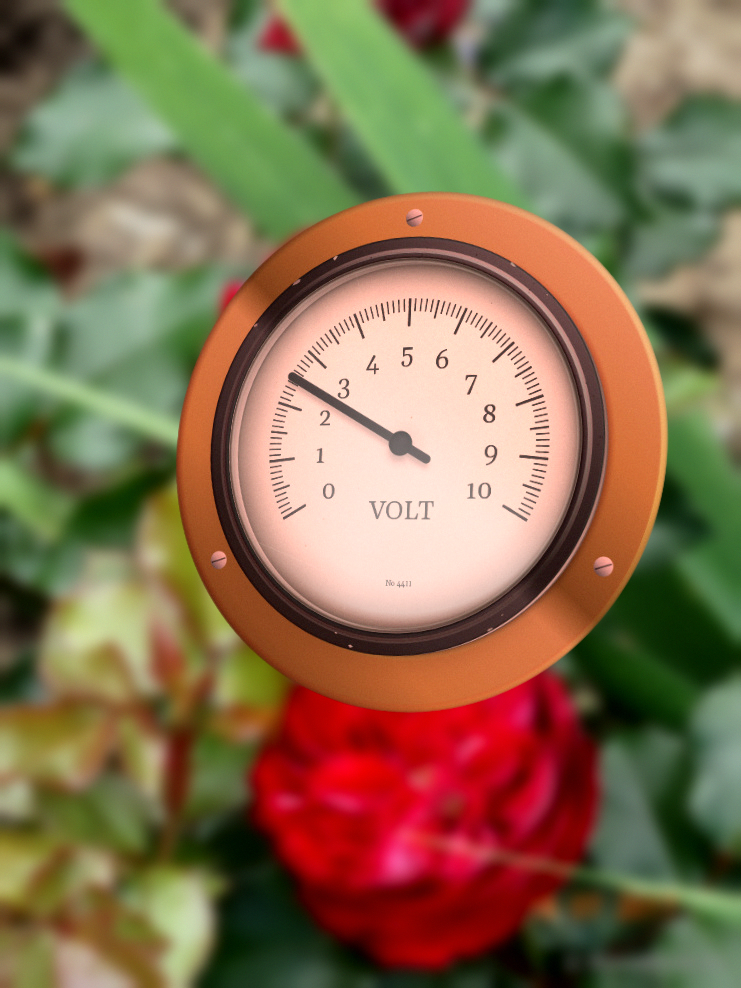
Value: V 2.5
